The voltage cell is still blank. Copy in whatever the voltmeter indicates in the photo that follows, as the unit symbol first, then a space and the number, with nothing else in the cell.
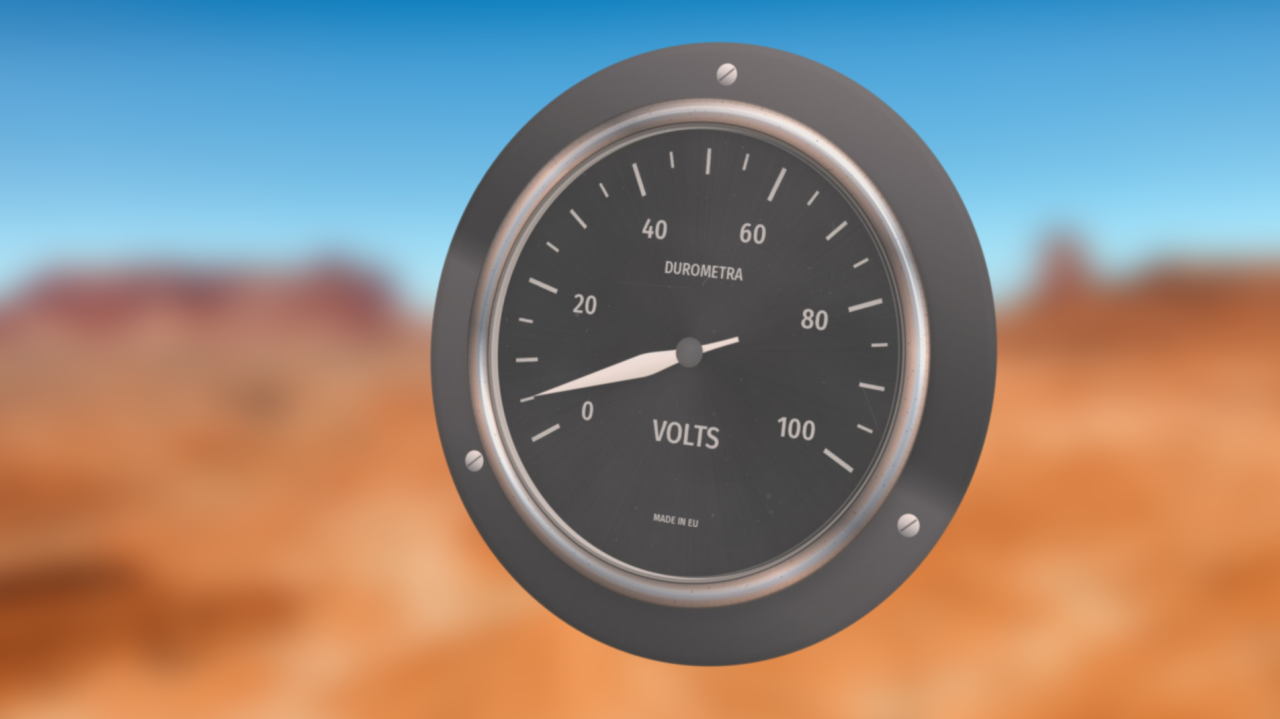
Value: V 5
